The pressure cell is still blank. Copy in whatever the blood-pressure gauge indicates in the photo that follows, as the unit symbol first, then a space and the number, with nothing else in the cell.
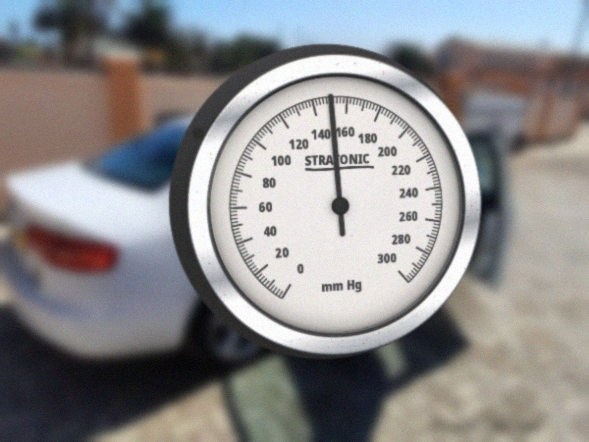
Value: mmHg 150
